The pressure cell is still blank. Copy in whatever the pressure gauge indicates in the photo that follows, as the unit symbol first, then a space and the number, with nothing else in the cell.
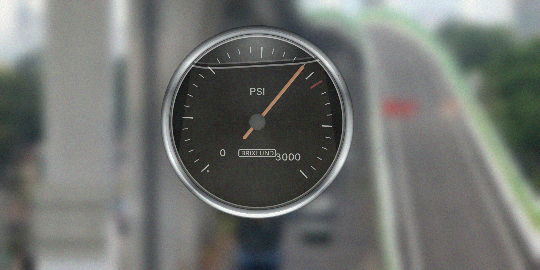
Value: psi 1900
